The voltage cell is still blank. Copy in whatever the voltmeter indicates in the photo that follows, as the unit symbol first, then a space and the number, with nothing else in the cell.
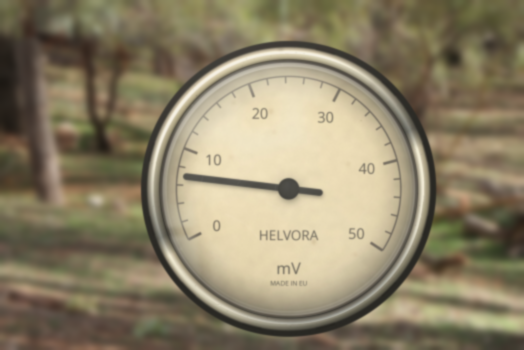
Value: mV 7
